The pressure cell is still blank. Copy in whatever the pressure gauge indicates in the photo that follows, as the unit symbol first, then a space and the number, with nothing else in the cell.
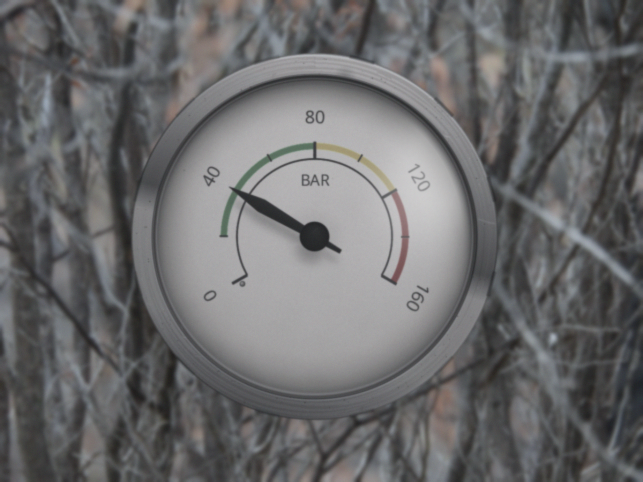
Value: bar 40
